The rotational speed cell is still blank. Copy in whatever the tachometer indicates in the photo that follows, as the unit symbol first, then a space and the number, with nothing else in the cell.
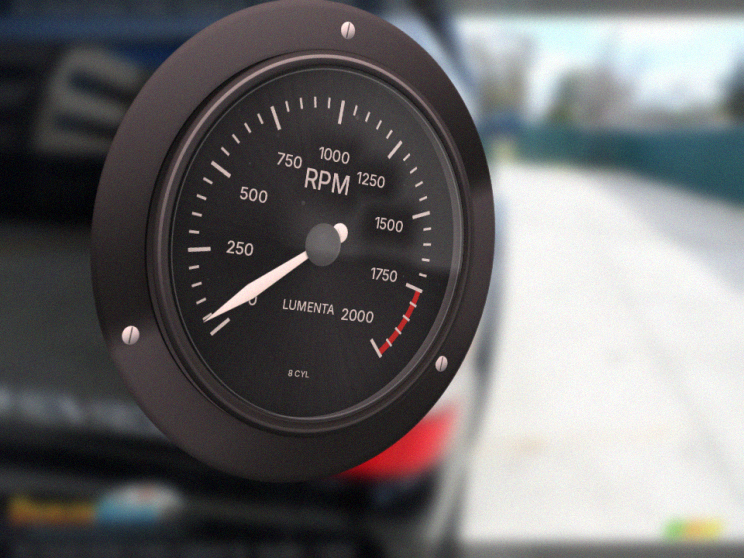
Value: rpm 50
